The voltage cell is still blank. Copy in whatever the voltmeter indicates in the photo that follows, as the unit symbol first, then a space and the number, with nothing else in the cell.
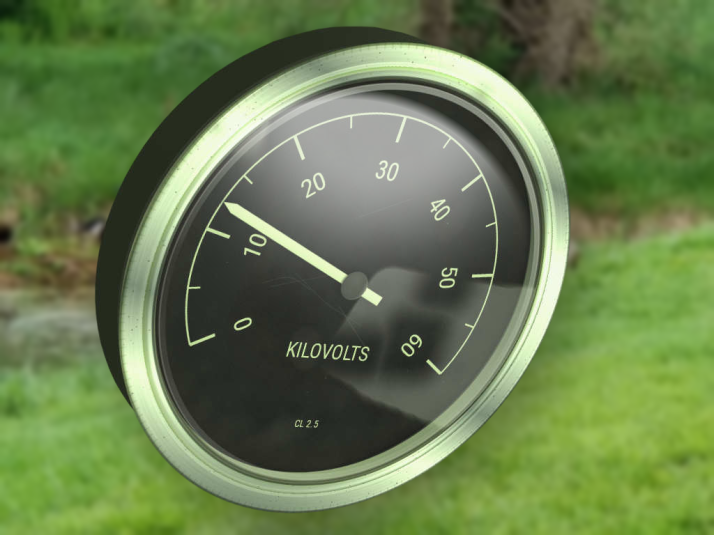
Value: kV 12.5
